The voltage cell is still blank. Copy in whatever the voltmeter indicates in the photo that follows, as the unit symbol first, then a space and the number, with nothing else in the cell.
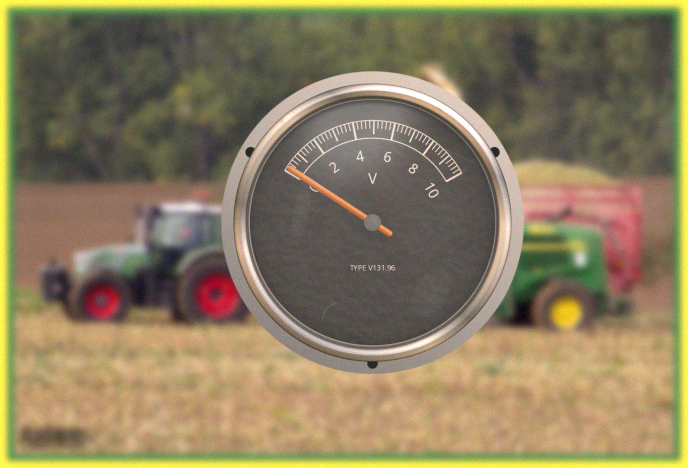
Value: V 0.2
